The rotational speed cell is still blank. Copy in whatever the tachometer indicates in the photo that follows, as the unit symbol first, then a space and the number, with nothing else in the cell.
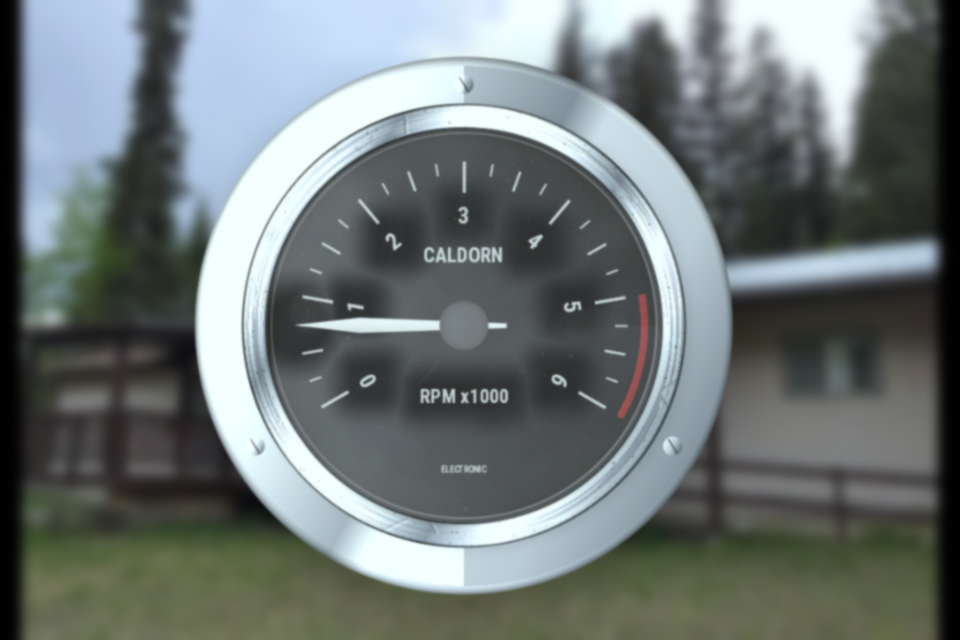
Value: rpm 750
